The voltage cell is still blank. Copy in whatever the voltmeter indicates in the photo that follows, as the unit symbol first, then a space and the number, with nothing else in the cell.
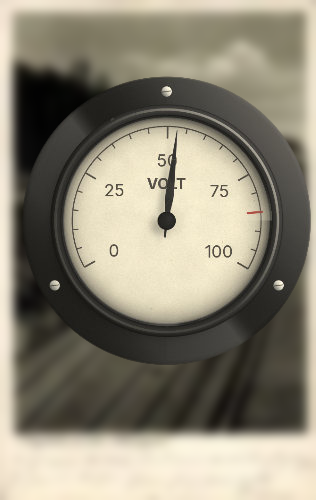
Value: V 52.5
